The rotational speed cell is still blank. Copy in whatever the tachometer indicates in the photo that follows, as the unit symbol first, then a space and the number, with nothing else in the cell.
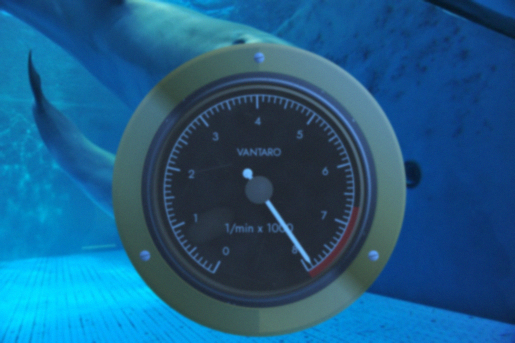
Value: rpm 7900
